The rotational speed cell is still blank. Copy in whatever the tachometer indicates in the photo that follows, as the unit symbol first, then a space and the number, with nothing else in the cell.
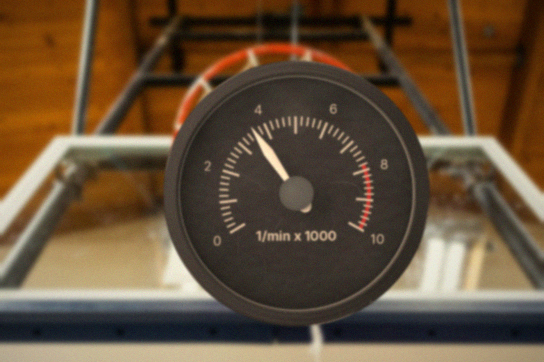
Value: rpm 3600
